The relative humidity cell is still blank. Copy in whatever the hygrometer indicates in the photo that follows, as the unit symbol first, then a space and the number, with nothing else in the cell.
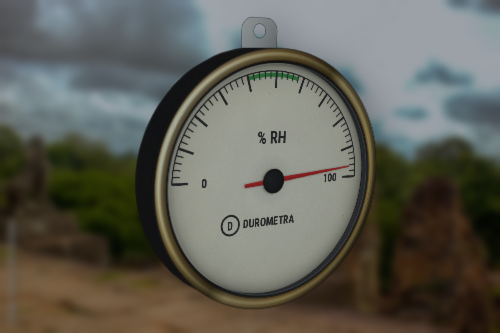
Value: % 96
